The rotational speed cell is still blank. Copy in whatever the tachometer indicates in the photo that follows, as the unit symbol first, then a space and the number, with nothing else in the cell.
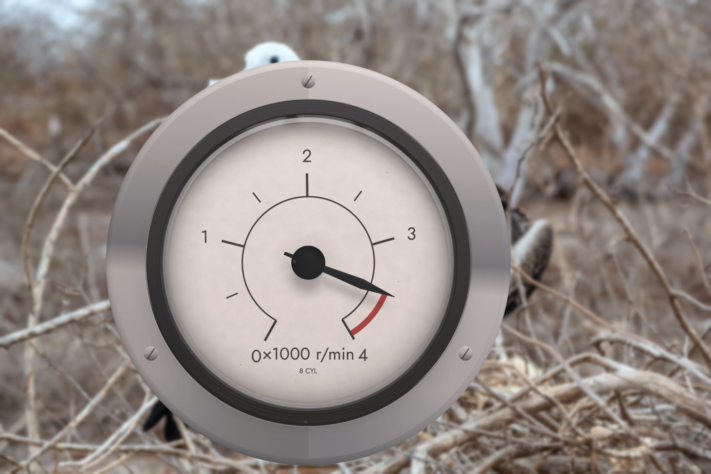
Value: rpm 3500
